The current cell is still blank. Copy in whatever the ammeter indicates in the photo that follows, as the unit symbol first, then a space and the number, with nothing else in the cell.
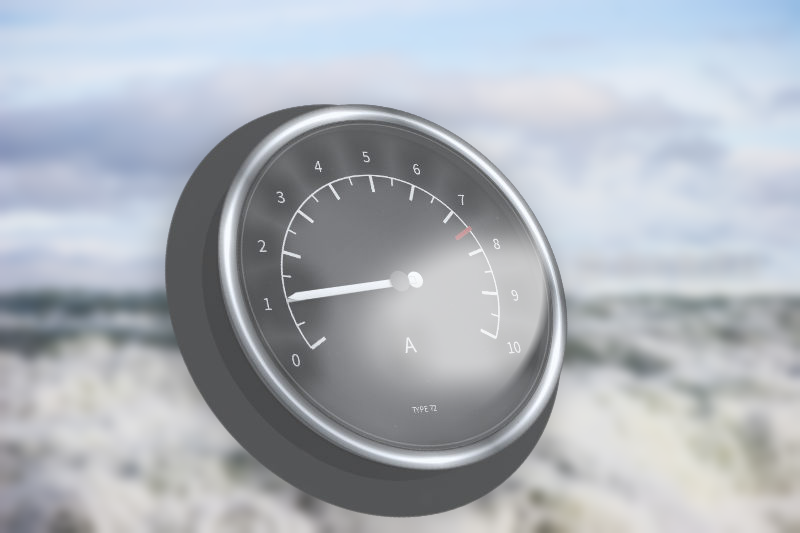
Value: A 1
